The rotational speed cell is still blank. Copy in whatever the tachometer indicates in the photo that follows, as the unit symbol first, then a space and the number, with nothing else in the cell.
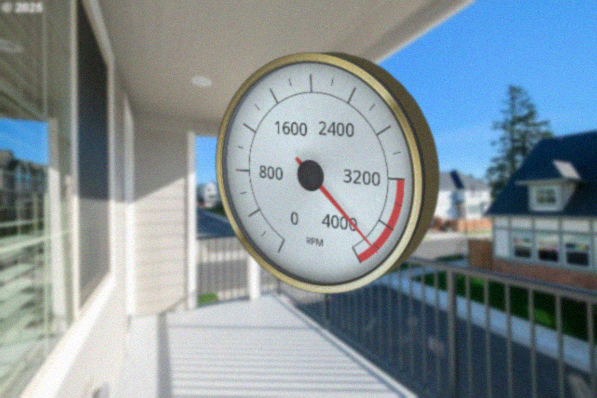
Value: rpm 3800
